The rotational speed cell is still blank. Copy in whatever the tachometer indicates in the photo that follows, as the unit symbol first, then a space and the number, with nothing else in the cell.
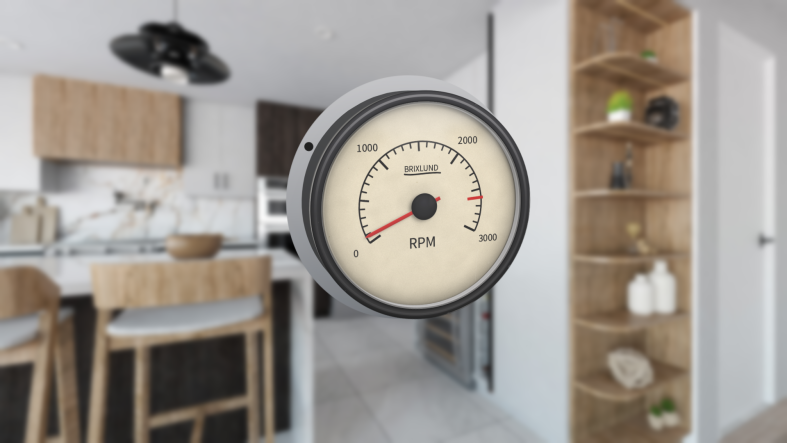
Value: rpm 100
